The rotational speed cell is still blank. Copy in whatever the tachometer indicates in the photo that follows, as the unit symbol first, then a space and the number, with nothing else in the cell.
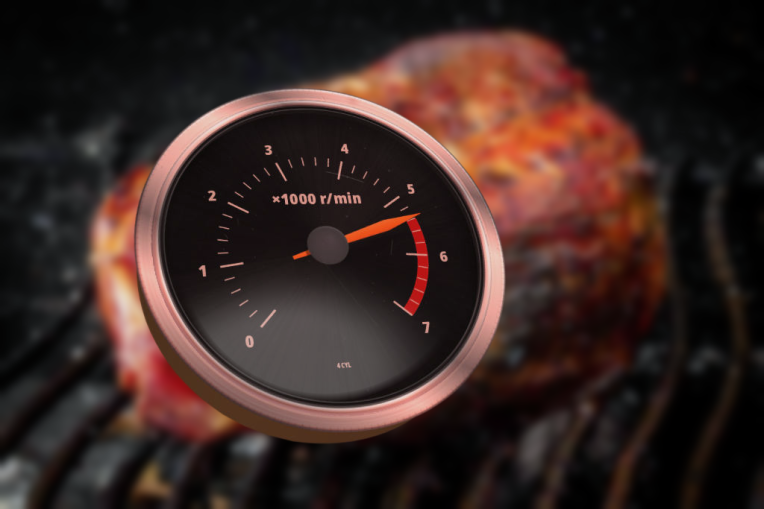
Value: rpm 5400
